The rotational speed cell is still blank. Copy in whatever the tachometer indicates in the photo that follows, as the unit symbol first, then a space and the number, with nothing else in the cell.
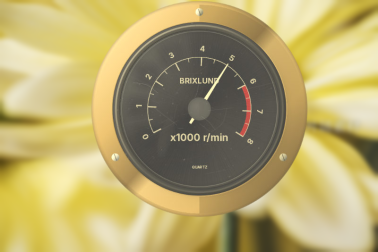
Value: rpm 5000
